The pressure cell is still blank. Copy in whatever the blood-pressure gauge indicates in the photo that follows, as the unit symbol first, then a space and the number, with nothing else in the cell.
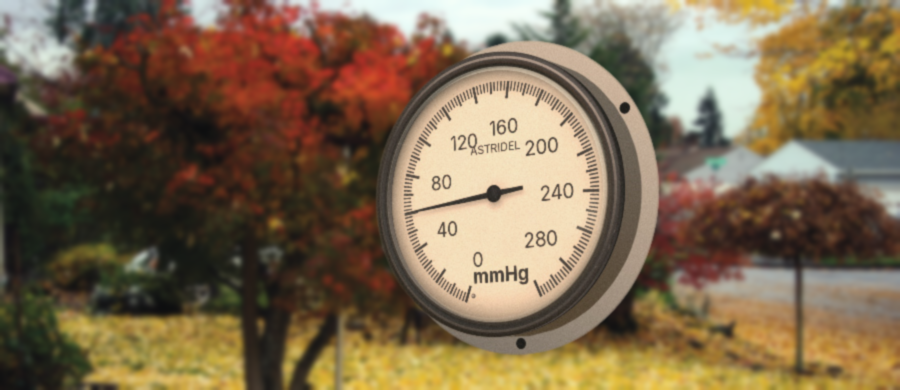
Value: mmHg 60
